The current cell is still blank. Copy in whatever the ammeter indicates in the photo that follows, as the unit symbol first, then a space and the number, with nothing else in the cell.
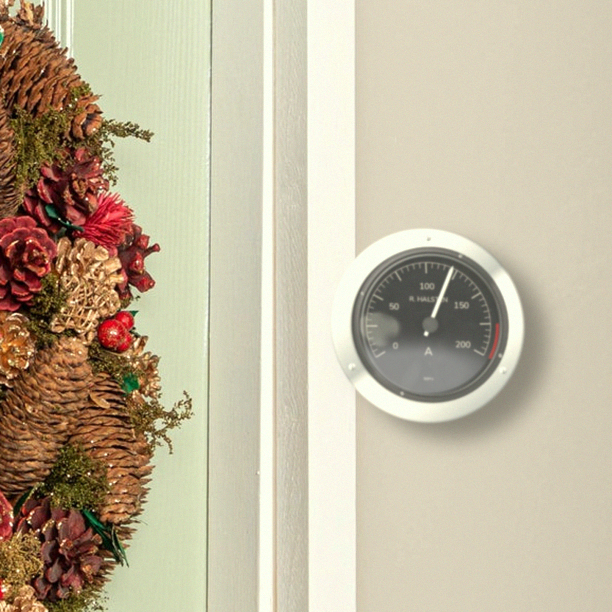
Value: A 120
